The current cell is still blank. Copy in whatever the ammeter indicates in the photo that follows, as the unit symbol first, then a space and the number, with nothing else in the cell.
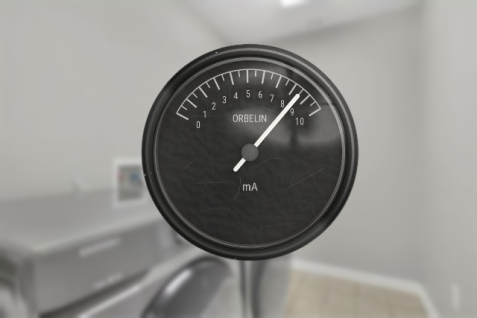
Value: mA 8.5
